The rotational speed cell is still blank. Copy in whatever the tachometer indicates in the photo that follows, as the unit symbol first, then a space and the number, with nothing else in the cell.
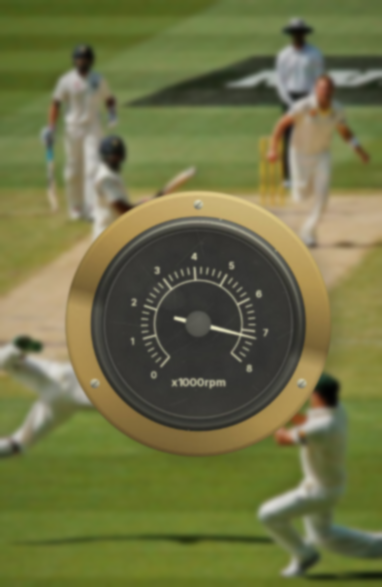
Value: rpm 7200
